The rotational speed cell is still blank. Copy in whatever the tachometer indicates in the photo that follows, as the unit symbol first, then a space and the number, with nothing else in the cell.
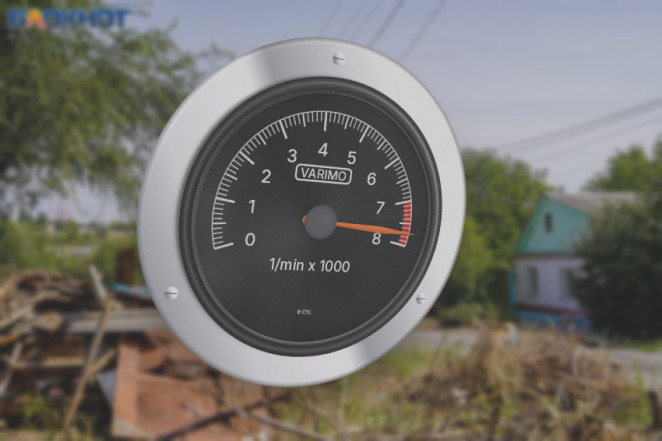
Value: rpm 7700
